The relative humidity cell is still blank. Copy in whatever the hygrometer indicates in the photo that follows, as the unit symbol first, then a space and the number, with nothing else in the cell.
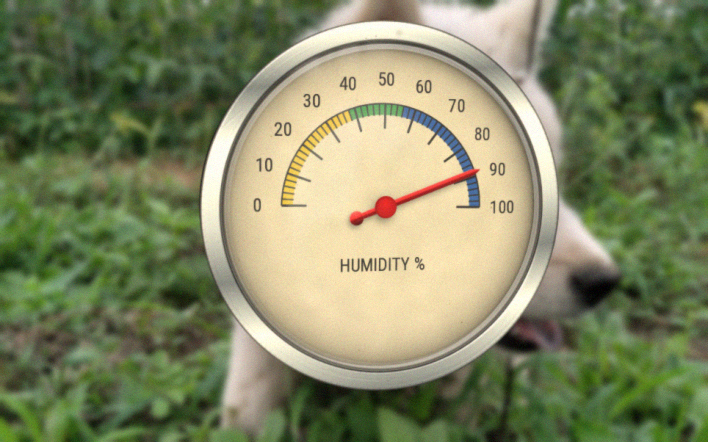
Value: % 88
